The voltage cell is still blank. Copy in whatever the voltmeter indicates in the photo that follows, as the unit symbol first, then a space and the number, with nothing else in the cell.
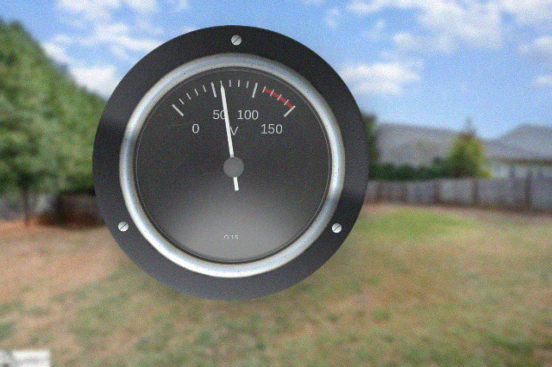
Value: V 60
